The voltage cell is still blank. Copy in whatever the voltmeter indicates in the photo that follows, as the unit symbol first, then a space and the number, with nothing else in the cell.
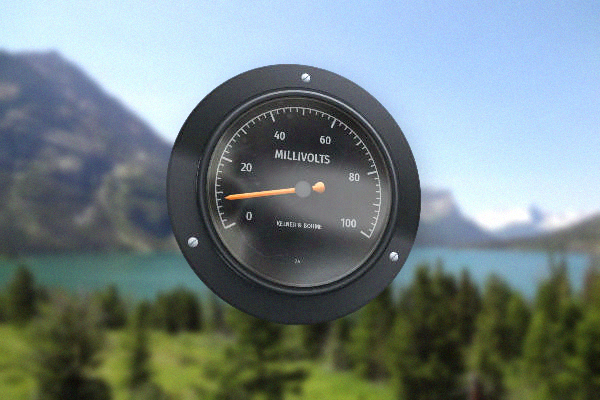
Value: mV 8
